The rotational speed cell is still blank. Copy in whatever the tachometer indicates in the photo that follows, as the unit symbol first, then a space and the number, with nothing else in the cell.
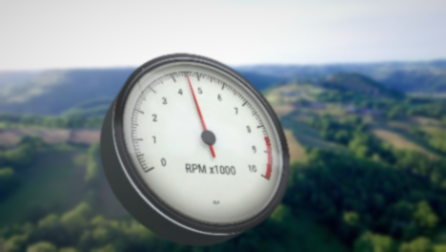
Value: rpm 4500
